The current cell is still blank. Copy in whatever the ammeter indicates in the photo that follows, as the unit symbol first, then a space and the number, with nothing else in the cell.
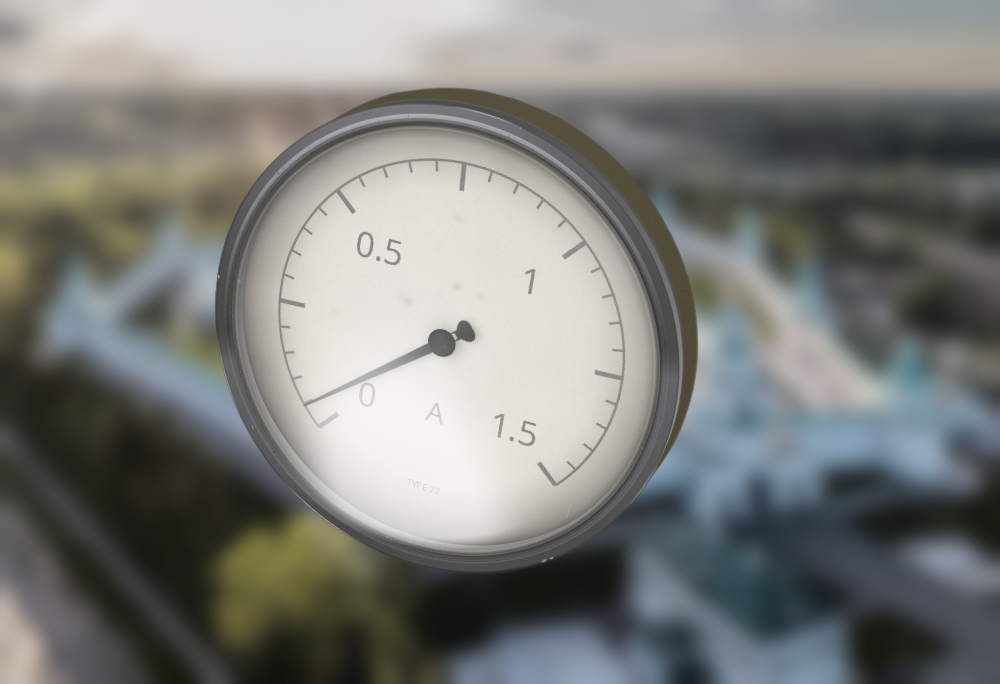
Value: A 0.05
